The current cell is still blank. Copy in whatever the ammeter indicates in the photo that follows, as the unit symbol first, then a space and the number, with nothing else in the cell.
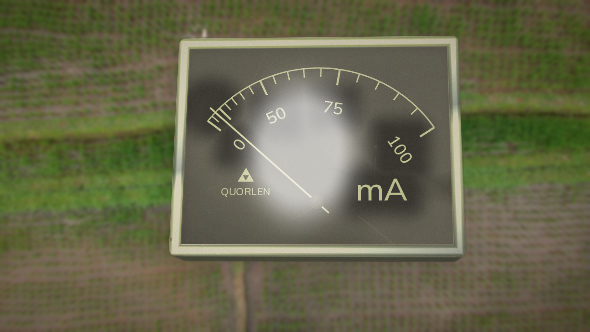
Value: mA 20
